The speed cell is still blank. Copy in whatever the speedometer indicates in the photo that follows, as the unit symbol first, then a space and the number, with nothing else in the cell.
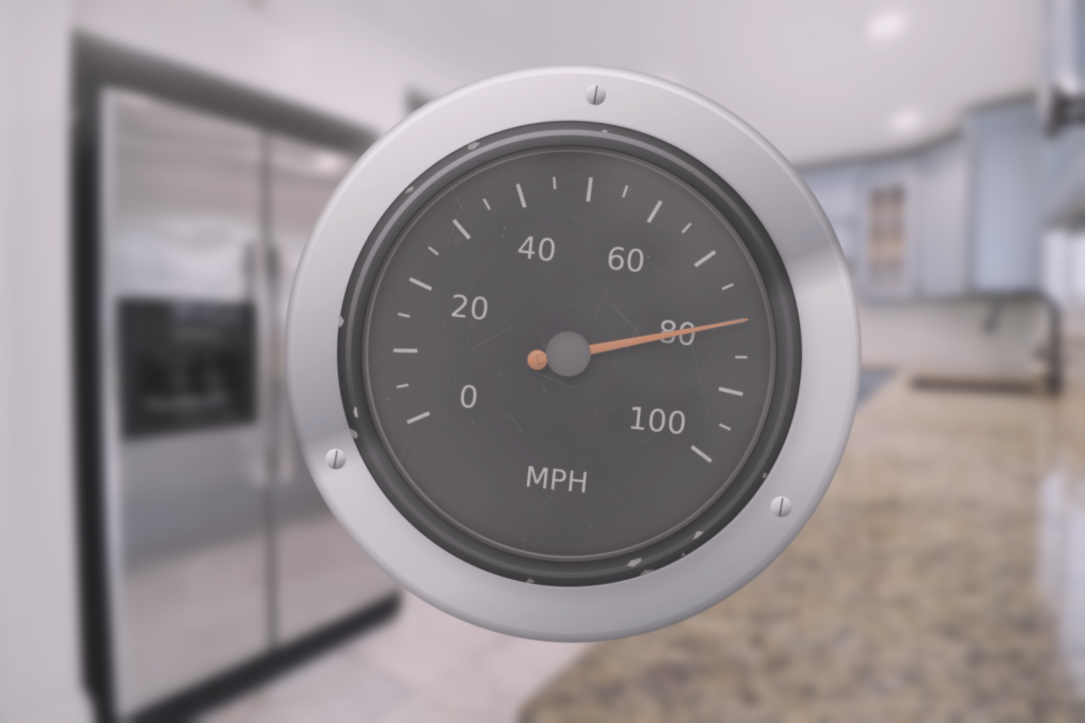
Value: mph 80
